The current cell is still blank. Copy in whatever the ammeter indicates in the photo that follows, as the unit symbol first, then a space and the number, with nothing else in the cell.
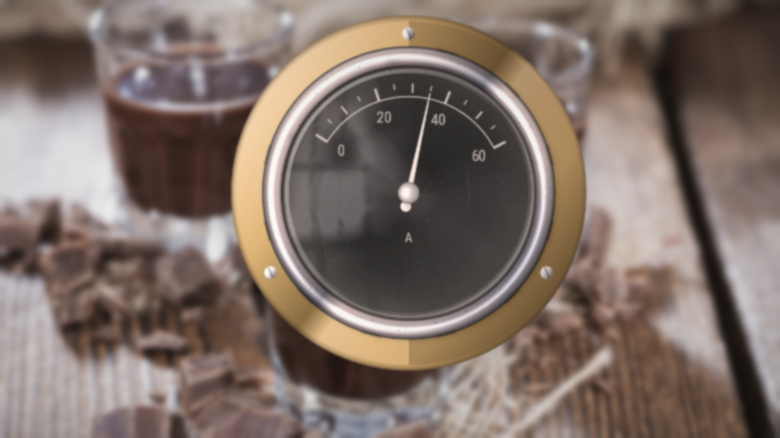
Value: A 35
